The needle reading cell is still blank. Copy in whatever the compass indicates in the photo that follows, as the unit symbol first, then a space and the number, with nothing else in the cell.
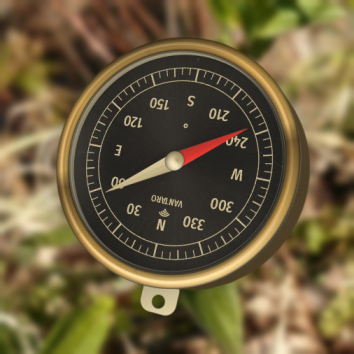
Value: ° 235
